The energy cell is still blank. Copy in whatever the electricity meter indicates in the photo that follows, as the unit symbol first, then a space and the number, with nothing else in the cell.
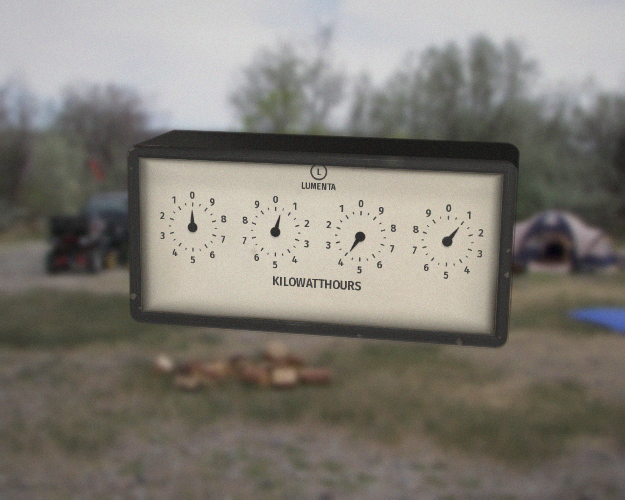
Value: kWh 41
